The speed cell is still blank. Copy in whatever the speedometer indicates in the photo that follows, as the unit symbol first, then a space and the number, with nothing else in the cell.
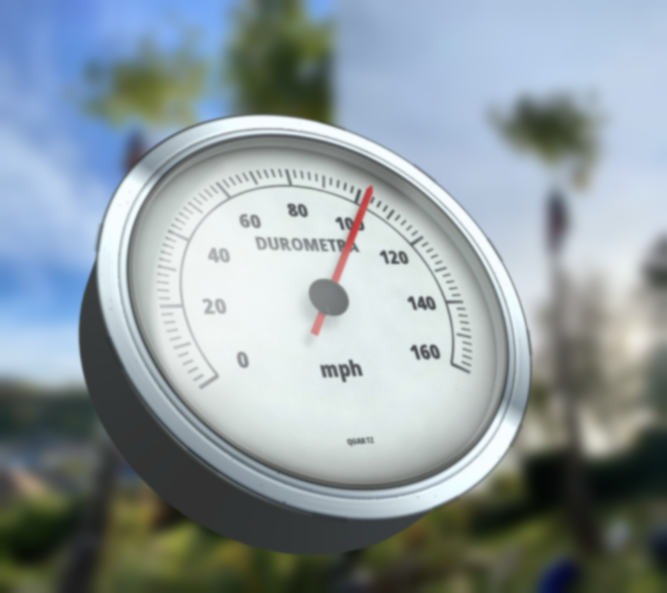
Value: mph 102
